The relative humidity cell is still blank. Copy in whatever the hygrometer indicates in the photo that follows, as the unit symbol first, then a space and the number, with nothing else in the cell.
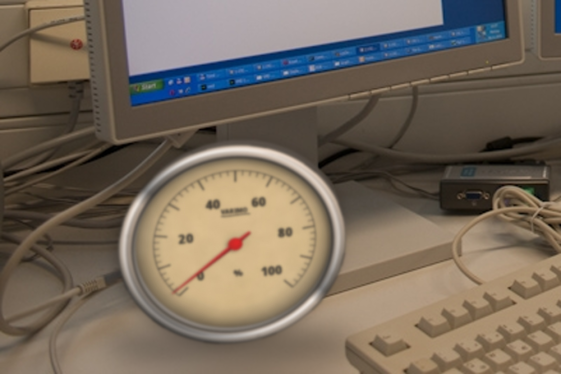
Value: % 2
